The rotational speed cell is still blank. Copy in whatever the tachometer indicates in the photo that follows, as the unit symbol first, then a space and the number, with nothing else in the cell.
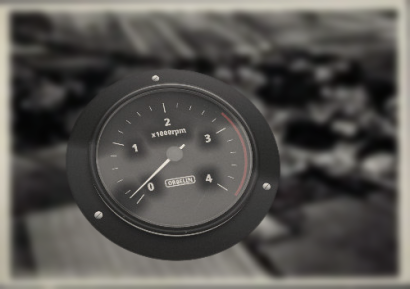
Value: rpm 100
